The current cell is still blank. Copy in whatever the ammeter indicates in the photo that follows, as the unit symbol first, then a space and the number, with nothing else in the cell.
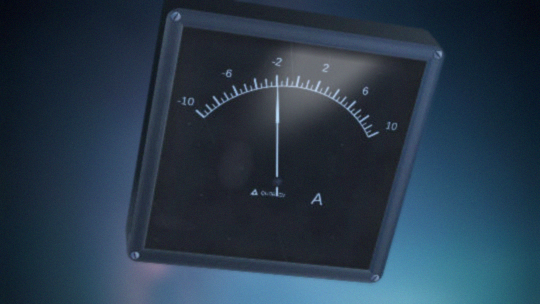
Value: A -2
